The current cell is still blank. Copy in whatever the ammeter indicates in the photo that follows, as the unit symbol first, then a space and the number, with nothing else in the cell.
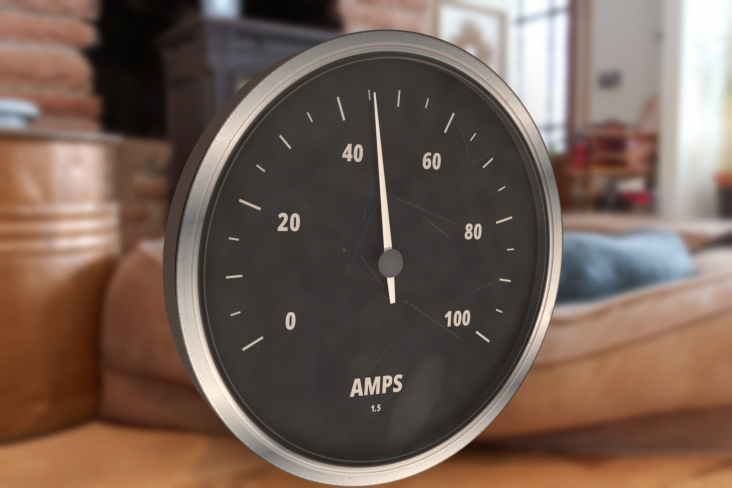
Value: A 45
